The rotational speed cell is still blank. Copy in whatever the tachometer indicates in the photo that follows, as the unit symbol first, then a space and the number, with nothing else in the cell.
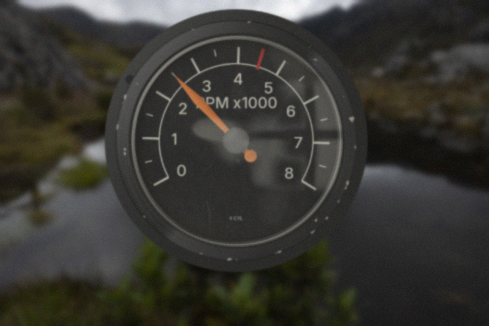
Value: rpm 2500
